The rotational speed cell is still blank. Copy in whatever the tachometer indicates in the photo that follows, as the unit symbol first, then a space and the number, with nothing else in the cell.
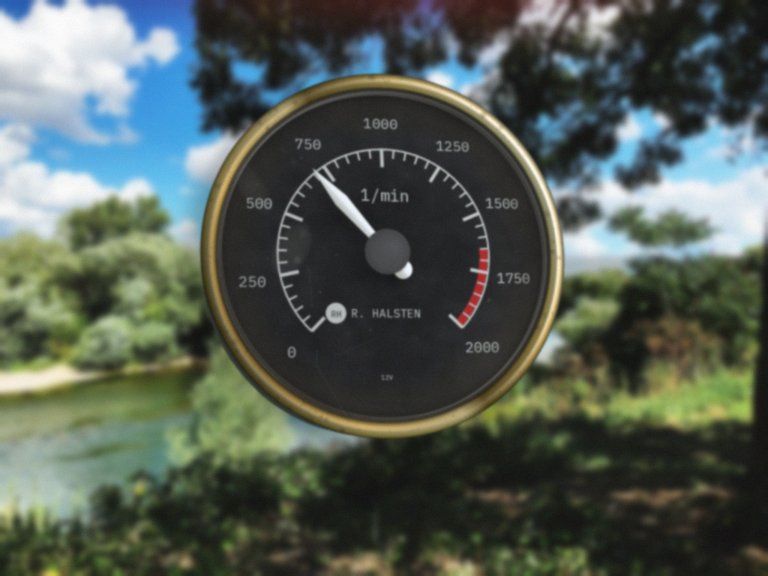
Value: rpm 700
